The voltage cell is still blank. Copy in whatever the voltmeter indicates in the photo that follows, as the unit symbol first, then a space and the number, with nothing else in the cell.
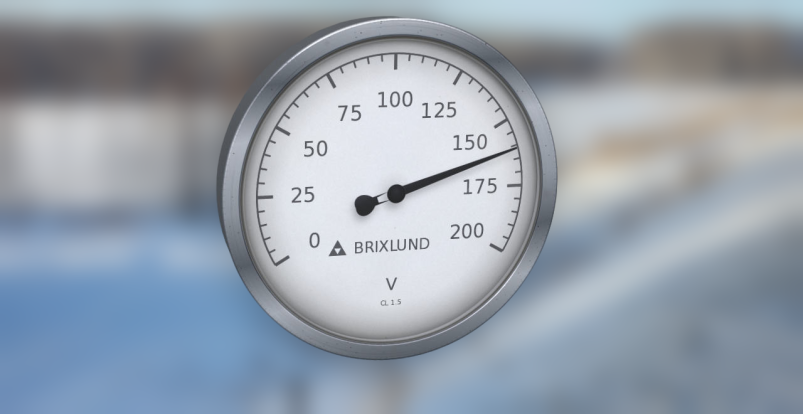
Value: V 160
